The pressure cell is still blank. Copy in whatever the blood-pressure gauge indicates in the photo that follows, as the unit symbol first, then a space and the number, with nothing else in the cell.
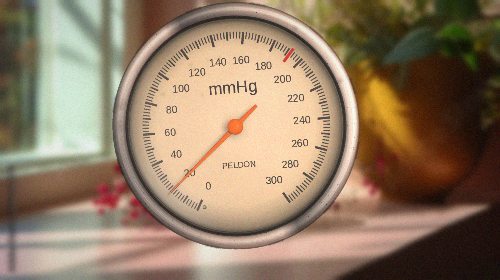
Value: mmHg 20
